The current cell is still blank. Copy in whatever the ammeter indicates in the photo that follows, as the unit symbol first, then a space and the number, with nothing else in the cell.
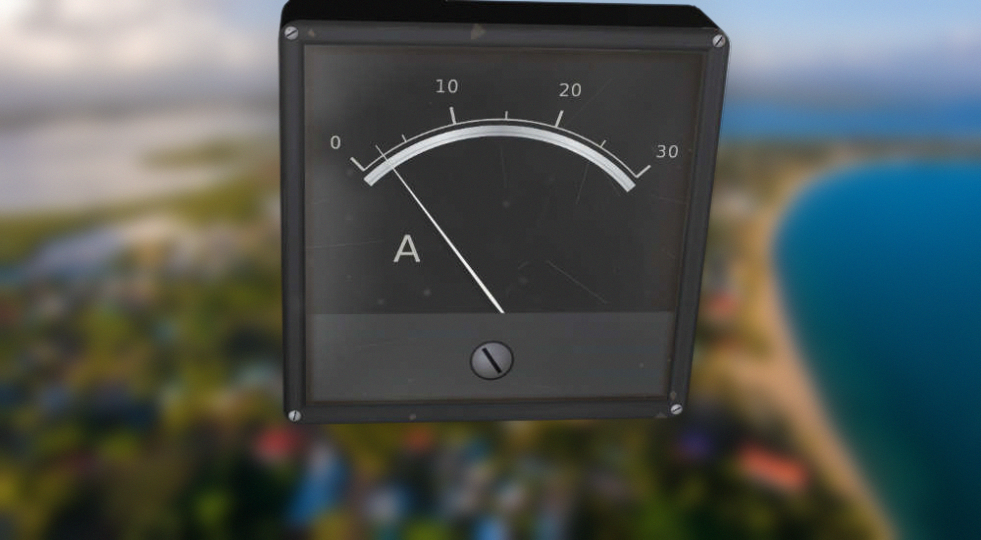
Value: A 2.5
